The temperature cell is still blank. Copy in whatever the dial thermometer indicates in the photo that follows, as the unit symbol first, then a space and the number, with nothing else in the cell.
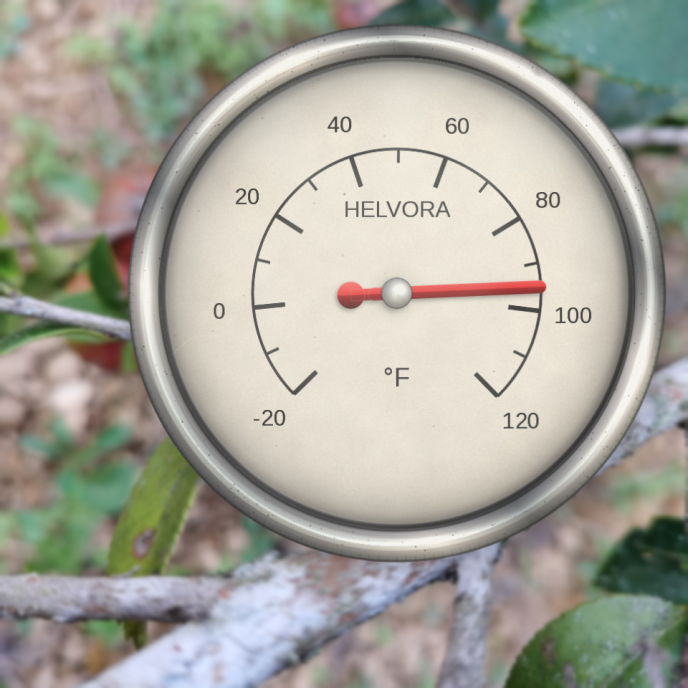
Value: °F 95
